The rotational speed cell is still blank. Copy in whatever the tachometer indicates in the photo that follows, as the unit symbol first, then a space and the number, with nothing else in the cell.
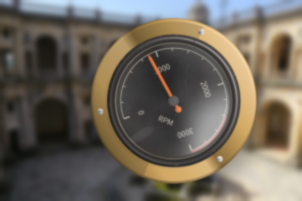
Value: rpm 900
